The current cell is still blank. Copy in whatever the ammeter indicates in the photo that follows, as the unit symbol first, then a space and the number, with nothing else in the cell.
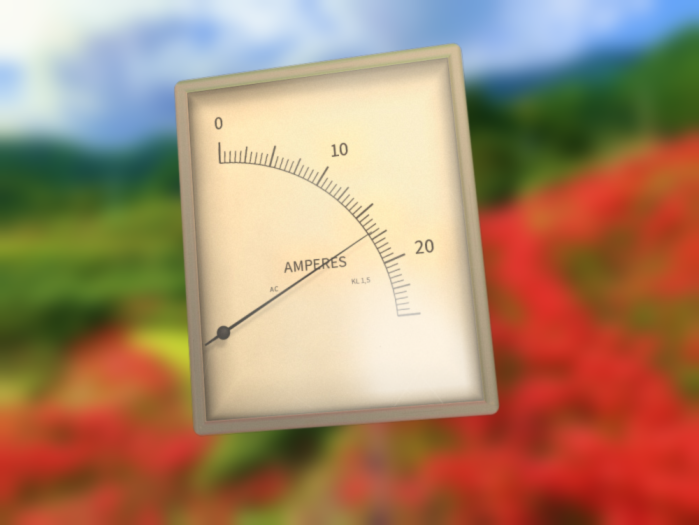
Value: A 17
